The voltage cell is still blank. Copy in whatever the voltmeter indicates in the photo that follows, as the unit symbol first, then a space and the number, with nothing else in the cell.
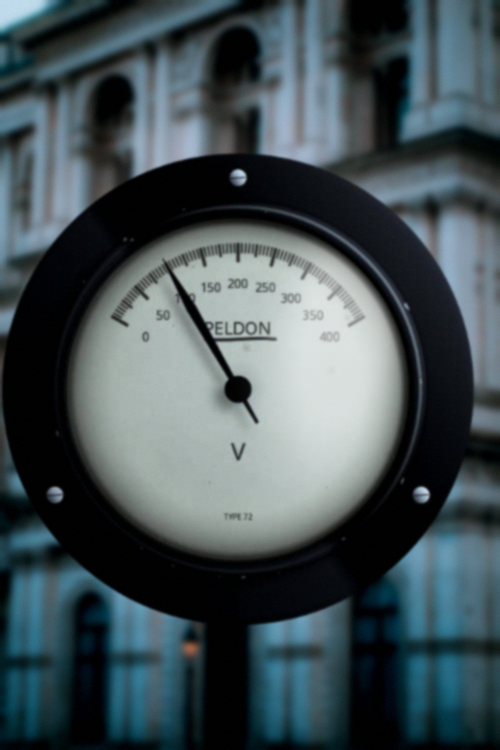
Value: V 100
